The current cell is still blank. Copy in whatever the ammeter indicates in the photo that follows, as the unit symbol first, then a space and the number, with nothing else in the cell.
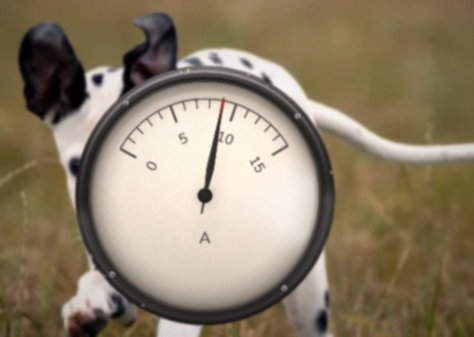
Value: A 9
